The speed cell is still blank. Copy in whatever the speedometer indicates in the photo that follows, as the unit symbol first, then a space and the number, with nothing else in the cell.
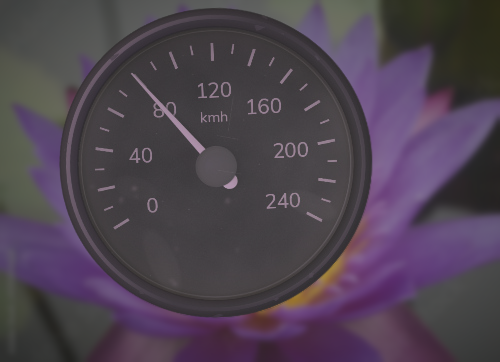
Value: km/h 80
